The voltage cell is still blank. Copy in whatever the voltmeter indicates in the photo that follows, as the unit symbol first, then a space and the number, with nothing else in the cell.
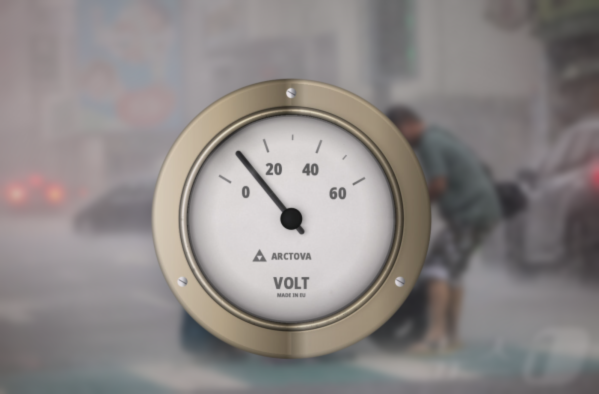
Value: V 10
